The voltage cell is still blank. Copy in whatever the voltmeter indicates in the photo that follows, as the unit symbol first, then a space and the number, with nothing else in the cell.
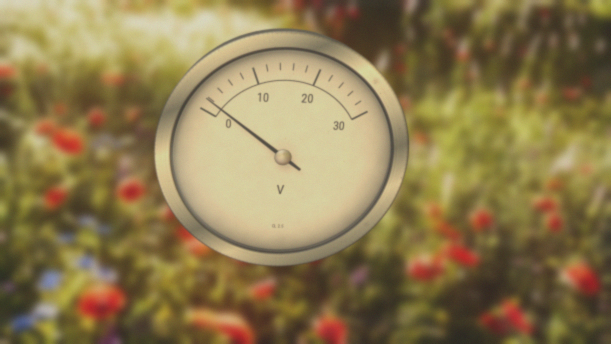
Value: V 2
